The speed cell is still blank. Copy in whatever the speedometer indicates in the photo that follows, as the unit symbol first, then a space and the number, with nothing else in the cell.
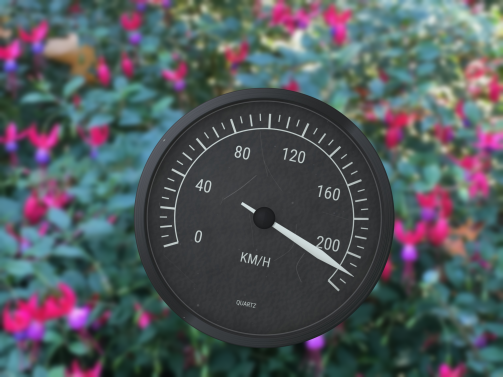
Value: km/h 210
